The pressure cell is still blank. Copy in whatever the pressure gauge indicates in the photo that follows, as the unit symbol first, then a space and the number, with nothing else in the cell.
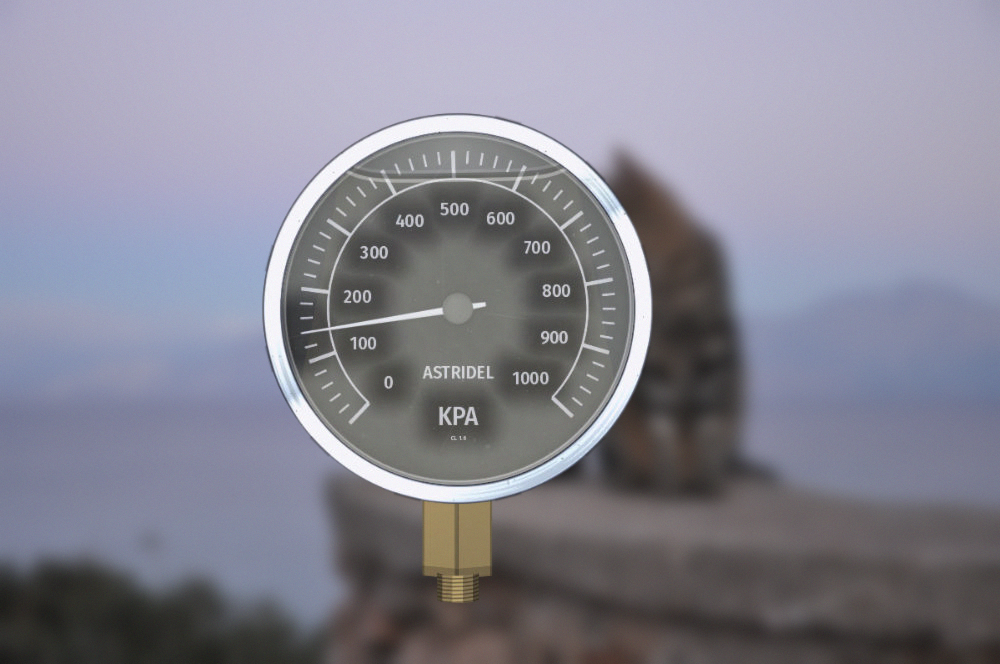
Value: kPa 140
